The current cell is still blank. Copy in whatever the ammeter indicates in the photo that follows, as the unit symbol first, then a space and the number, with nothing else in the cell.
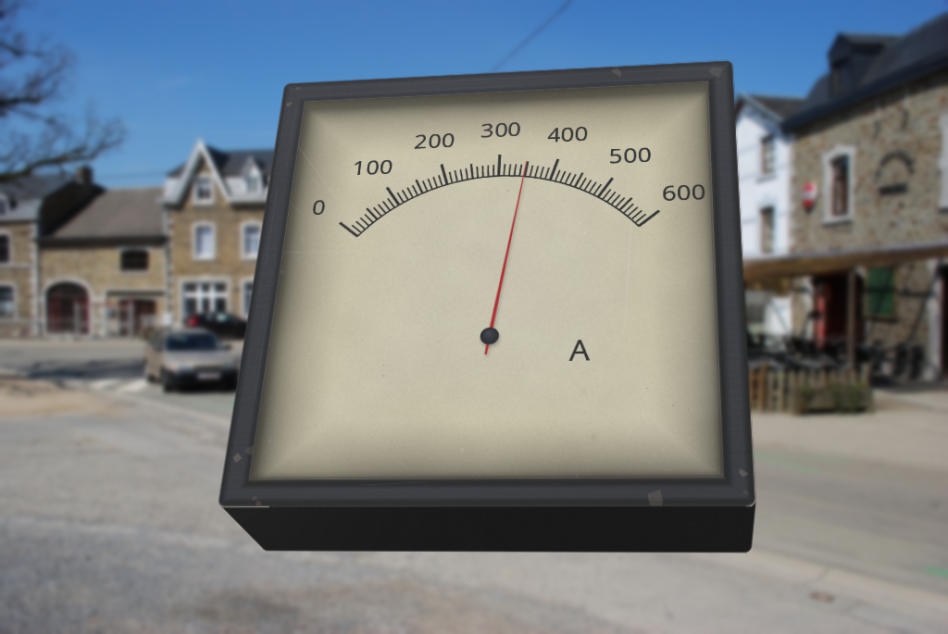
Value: A 350
